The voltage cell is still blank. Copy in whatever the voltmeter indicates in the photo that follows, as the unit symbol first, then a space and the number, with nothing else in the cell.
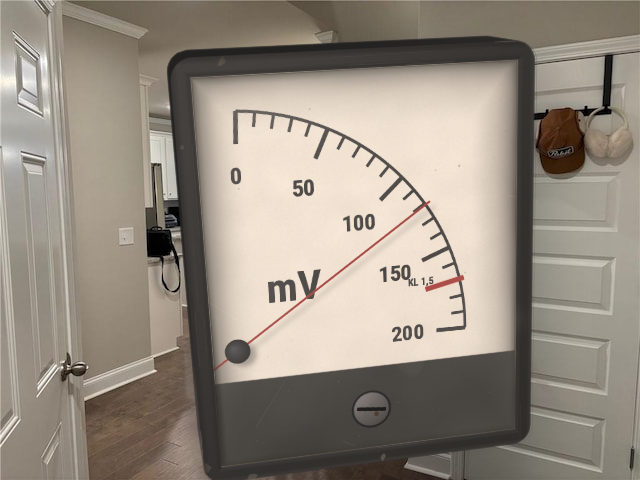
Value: mV 120
